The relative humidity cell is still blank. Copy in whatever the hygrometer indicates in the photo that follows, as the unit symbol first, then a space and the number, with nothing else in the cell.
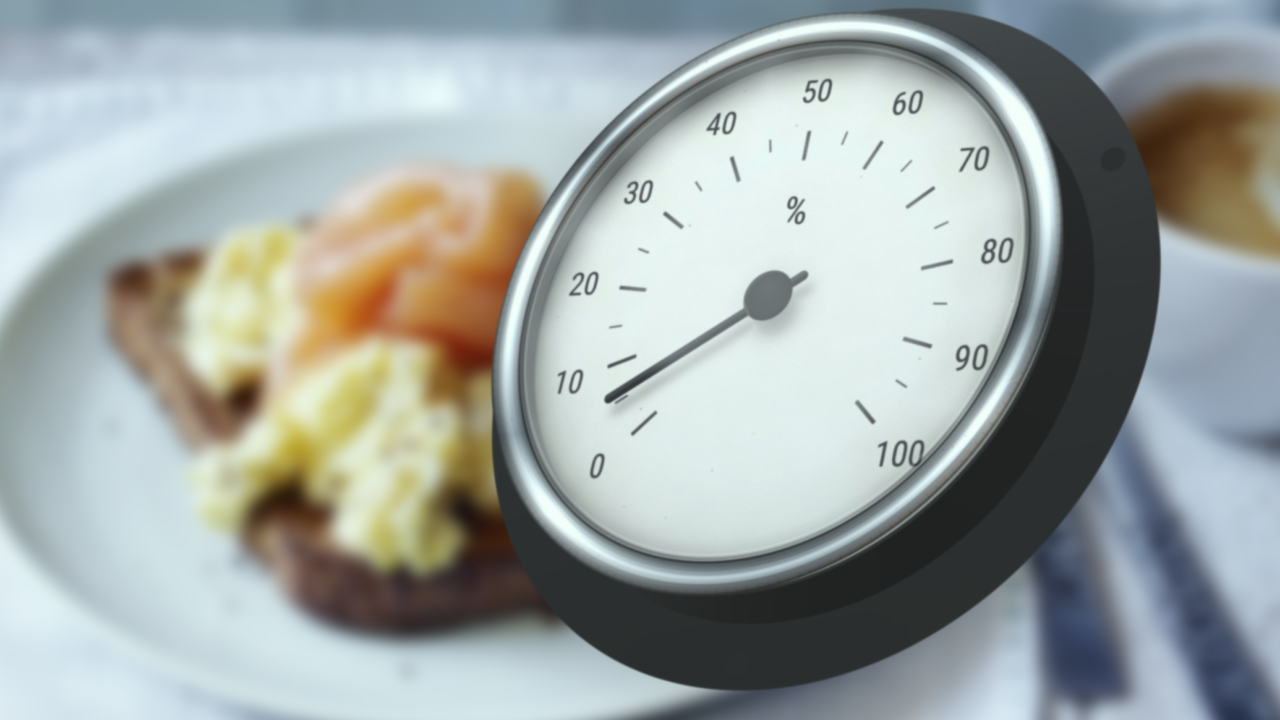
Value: % 5
